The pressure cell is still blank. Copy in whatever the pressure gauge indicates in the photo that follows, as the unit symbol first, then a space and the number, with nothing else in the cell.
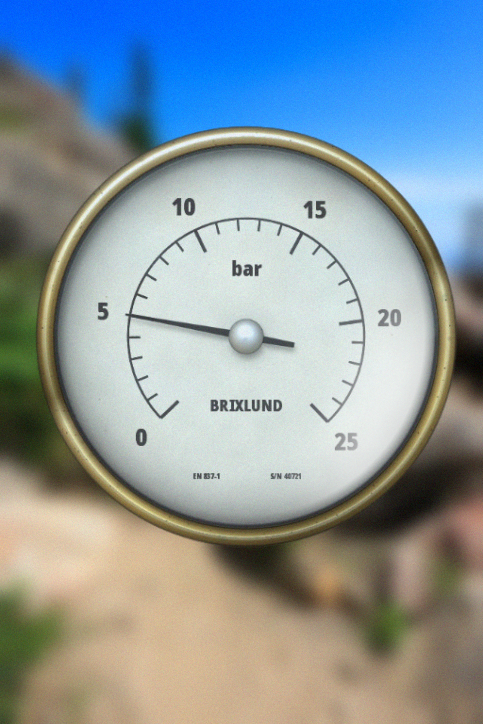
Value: bar 5
